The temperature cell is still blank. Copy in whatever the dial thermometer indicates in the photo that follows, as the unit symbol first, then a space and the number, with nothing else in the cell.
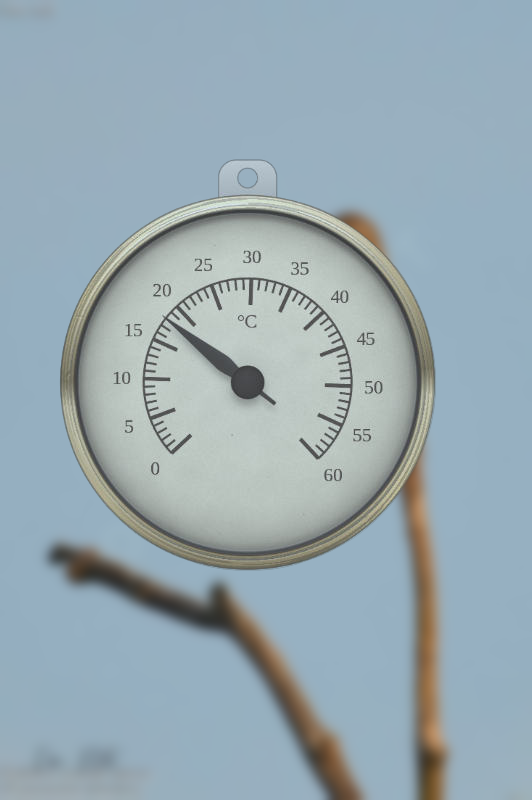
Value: °C 18
